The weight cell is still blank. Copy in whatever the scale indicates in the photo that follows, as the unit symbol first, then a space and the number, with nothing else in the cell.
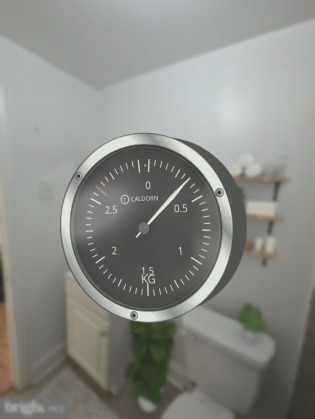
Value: kg 0.35
